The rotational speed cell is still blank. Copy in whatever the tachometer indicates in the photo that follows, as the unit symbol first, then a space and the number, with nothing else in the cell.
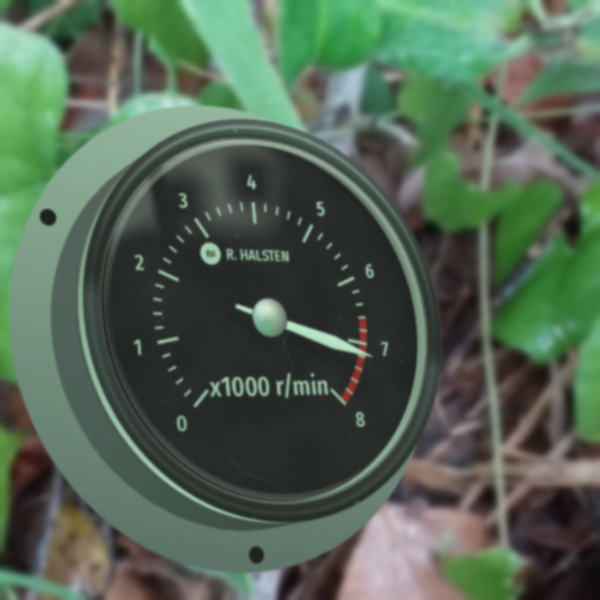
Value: rpm 7200
